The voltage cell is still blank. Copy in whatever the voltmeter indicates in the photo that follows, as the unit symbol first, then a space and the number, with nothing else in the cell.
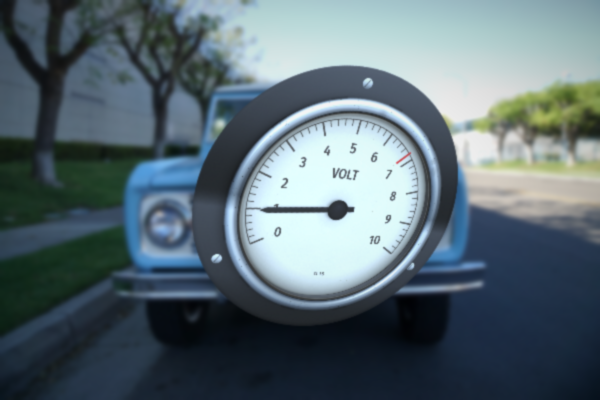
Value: V 1
